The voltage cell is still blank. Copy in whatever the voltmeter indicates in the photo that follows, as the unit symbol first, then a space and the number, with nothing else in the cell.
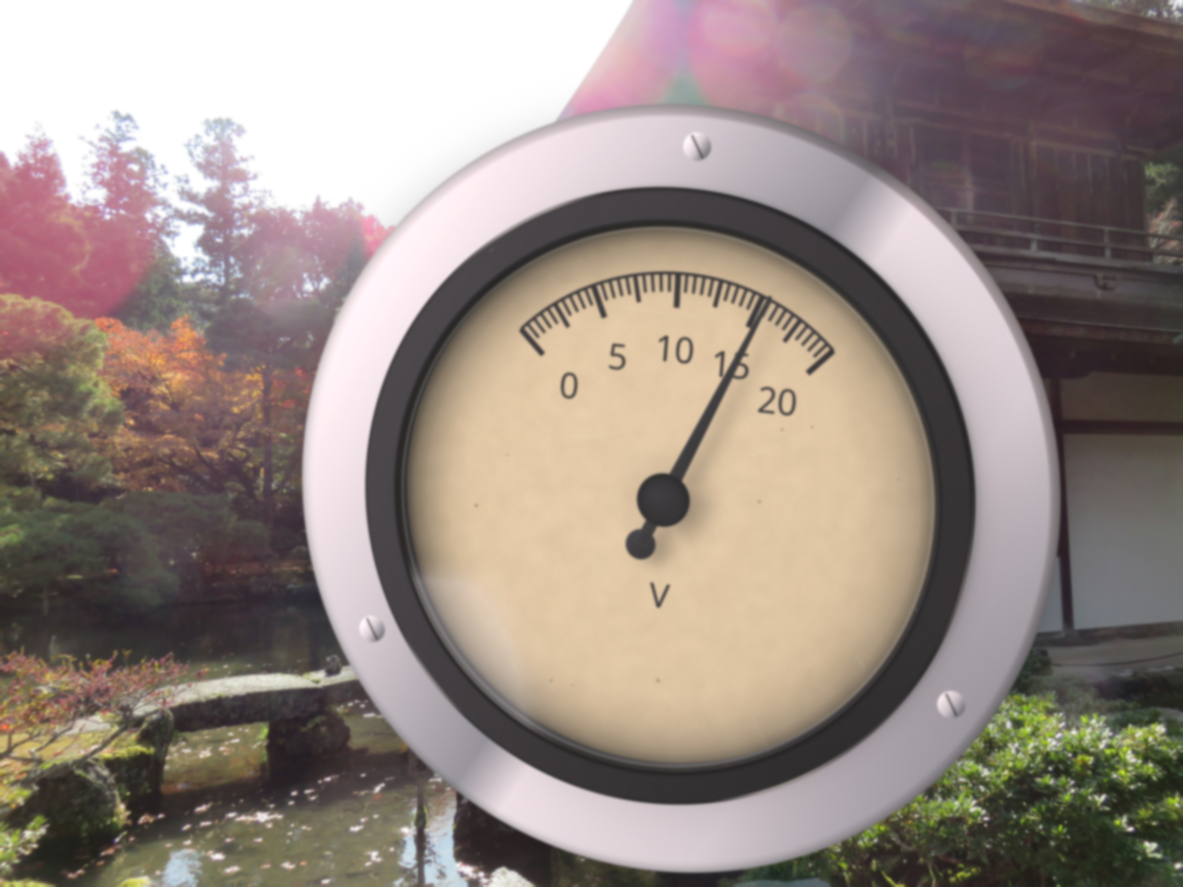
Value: V 15.5
